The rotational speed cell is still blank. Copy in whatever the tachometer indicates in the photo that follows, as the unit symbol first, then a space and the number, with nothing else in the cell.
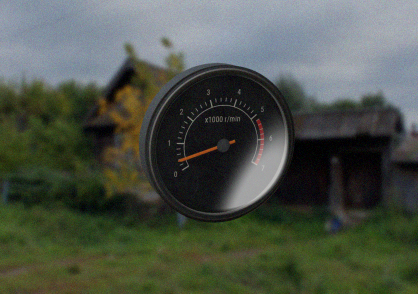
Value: rpm 400
